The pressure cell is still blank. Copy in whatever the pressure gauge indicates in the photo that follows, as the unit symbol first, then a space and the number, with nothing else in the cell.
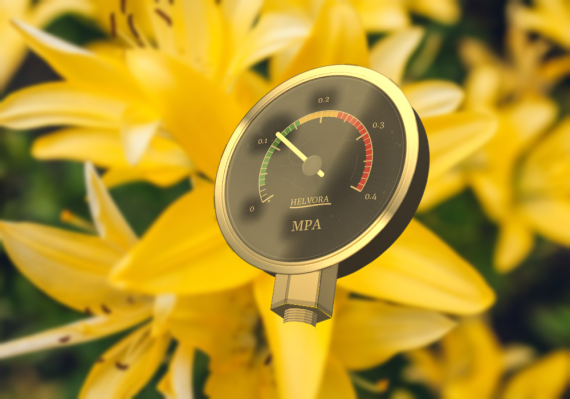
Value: MPa 0.12
